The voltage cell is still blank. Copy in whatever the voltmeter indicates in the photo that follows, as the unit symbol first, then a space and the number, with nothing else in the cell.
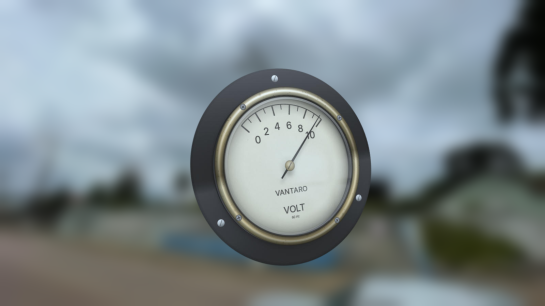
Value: V 9.5
